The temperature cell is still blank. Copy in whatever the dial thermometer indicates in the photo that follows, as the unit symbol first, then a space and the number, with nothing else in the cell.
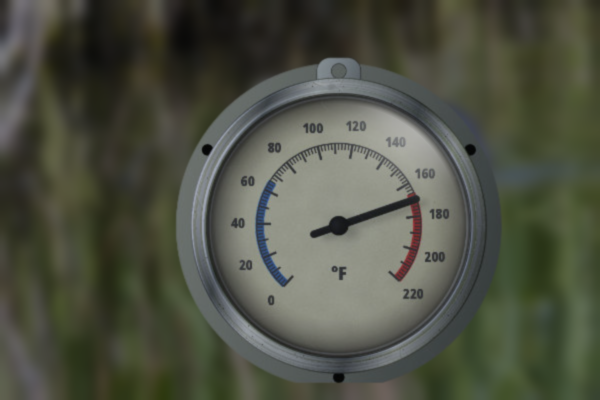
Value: °F 170
